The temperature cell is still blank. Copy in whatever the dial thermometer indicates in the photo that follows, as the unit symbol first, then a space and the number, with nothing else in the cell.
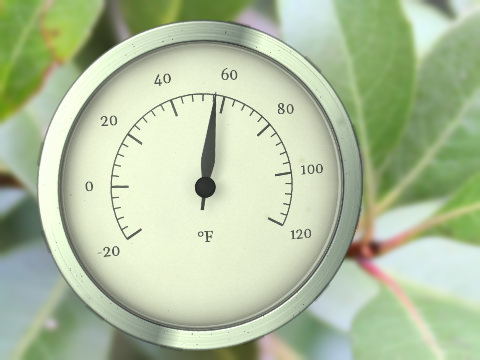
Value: °F 56
